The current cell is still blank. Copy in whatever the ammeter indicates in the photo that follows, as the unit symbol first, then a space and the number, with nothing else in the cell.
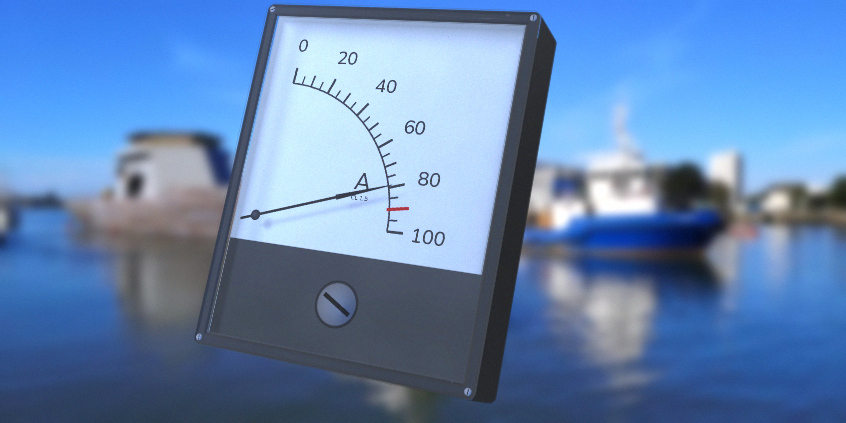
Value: A 80
